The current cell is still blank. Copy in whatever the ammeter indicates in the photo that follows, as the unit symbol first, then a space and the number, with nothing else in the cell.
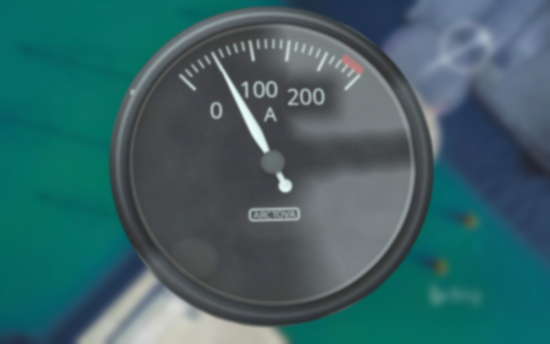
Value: A 50
